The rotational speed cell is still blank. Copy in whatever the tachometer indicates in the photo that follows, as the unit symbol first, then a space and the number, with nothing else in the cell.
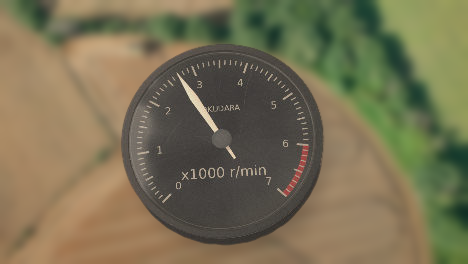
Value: rpm 2700
